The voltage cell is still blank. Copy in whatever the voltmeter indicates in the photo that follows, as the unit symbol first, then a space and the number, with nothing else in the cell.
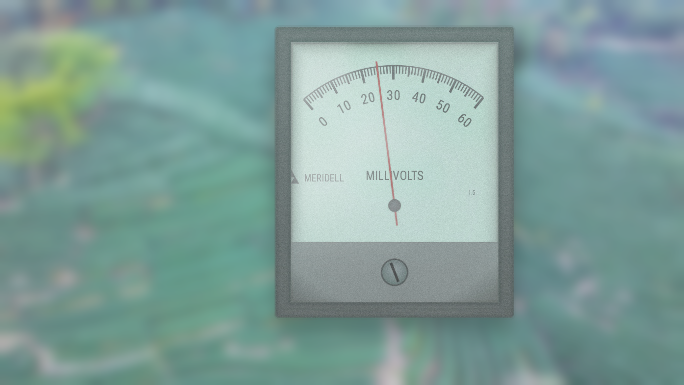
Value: mV 25
